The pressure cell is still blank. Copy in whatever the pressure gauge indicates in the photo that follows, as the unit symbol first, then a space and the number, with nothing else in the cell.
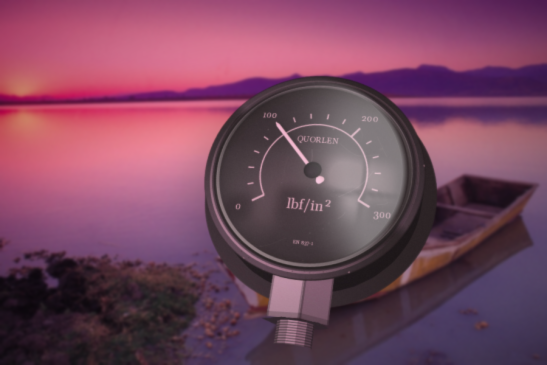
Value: psi 100
